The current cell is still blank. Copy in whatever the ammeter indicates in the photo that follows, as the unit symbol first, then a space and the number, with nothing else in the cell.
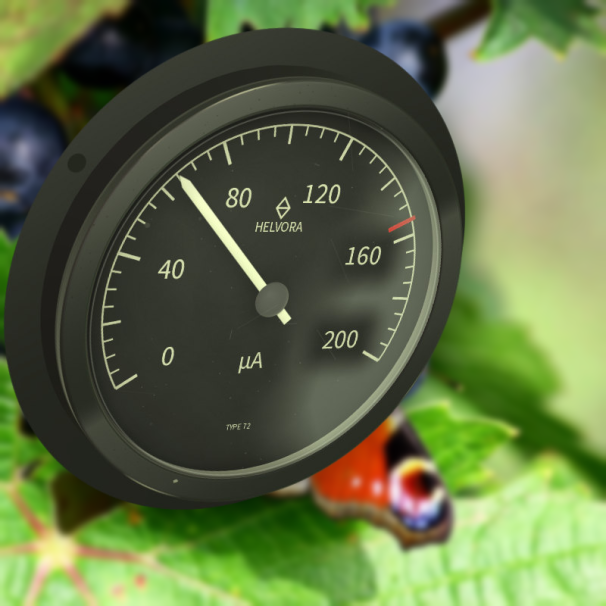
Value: µA 65
